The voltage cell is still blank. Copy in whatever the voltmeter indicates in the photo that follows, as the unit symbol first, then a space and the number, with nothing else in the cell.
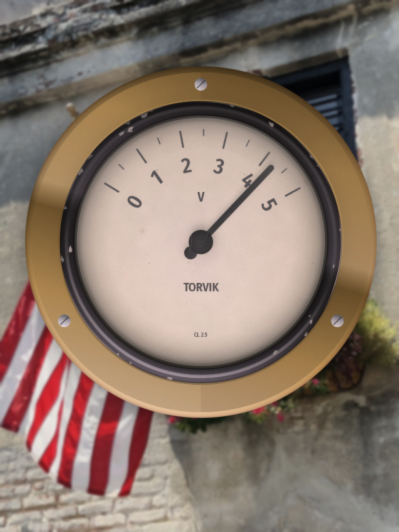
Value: V 4.25
